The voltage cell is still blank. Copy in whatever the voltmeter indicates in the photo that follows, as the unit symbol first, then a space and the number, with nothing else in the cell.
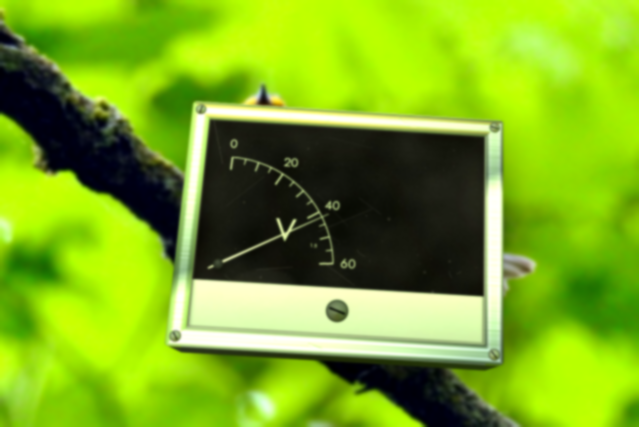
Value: V 42.5
